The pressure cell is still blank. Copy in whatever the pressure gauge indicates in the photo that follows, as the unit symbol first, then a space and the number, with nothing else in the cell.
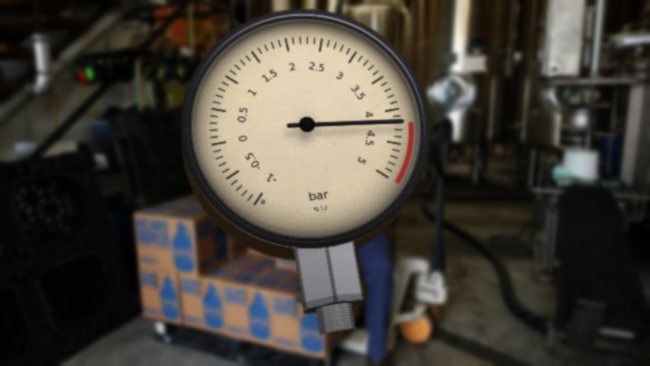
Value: bar 4.2
